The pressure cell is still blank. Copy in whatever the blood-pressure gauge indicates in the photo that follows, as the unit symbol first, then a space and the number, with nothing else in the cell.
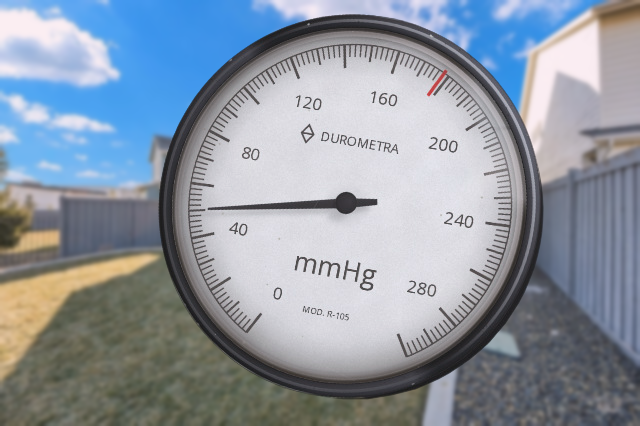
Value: mmHg 50
